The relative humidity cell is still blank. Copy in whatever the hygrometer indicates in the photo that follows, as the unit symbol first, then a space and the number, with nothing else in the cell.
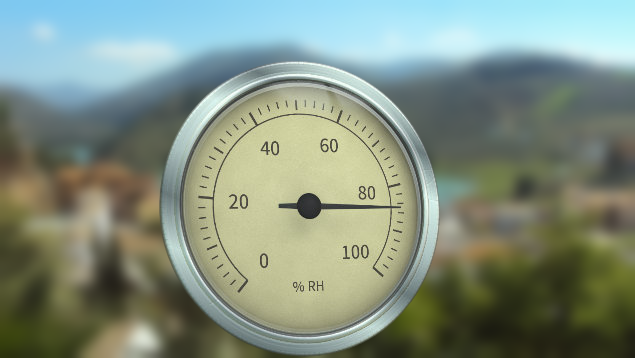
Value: % 85
